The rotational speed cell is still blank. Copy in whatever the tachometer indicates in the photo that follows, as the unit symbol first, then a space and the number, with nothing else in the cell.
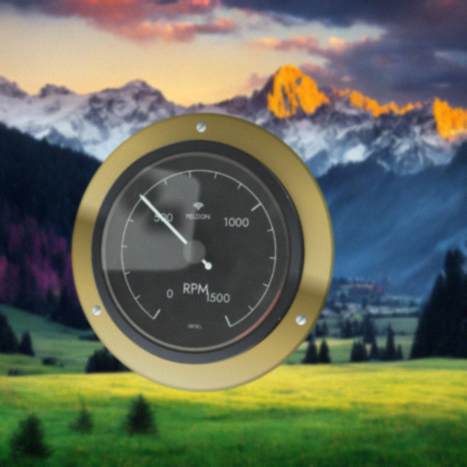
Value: rpm 500
